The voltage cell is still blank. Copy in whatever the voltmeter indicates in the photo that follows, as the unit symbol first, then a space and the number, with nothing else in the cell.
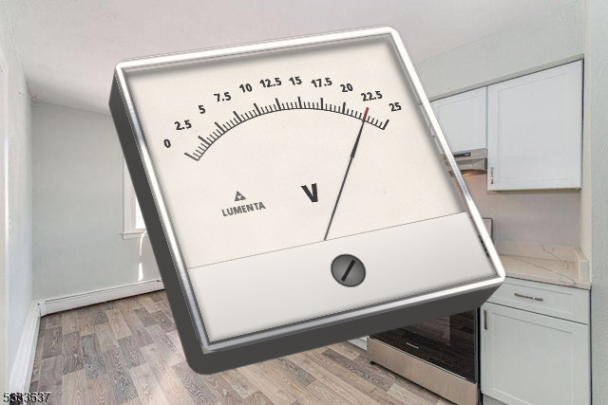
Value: V 22.5
